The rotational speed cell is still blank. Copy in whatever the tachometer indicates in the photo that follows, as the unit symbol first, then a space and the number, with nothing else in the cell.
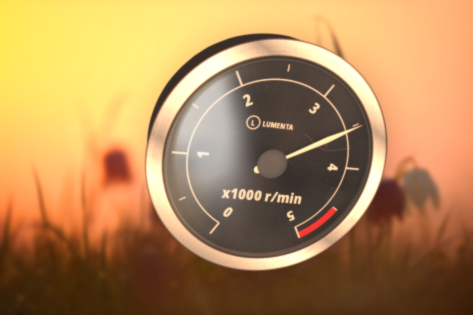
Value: rpm 3500
